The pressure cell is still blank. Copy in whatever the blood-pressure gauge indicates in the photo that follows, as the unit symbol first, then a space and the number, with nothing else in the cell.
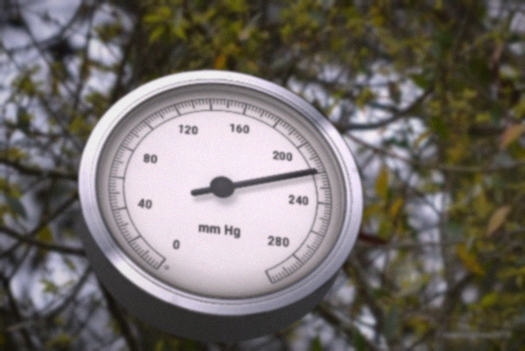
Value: mmHg 220
